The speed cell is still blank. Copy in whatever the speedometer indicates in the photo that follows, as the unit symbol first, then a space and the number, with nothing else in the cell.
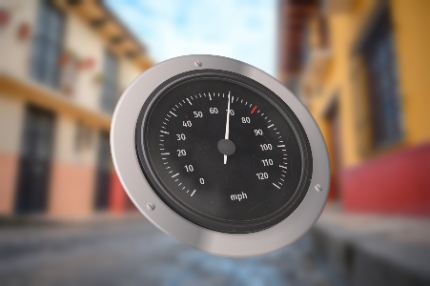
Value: mph 68
